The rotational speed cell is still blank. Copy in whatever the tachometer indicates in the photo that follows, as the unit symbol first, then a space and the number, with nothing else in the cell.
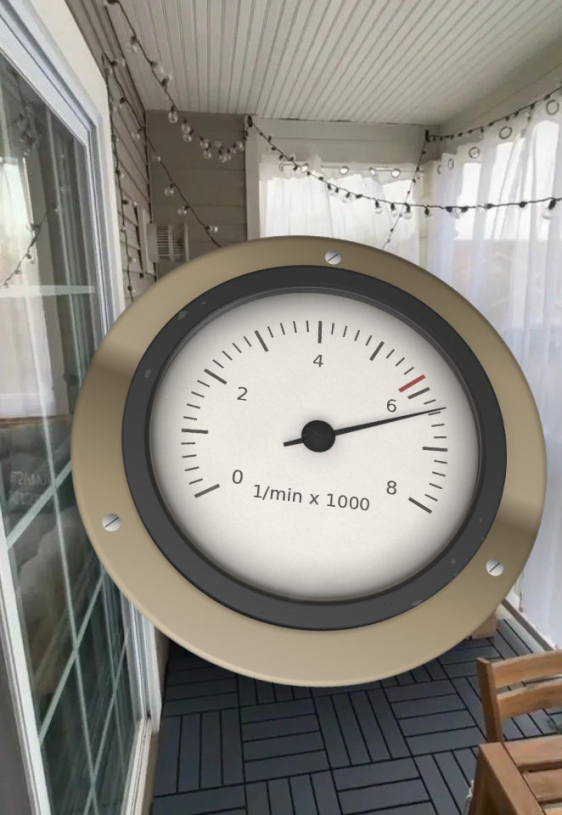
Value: rpm 6400
